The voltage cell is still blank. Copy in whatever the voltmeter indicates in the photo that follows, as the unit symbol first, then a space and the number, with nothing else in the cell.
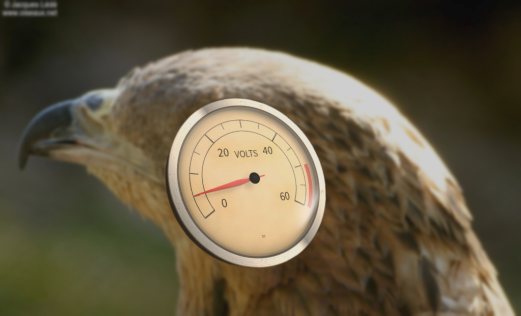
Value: V 5
